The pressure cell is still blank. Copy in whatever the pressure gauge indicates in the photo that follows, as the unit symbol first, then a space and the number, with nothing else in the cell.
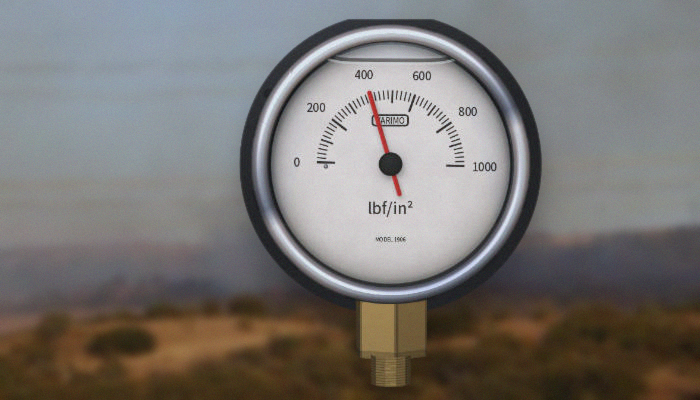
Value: psi 400
